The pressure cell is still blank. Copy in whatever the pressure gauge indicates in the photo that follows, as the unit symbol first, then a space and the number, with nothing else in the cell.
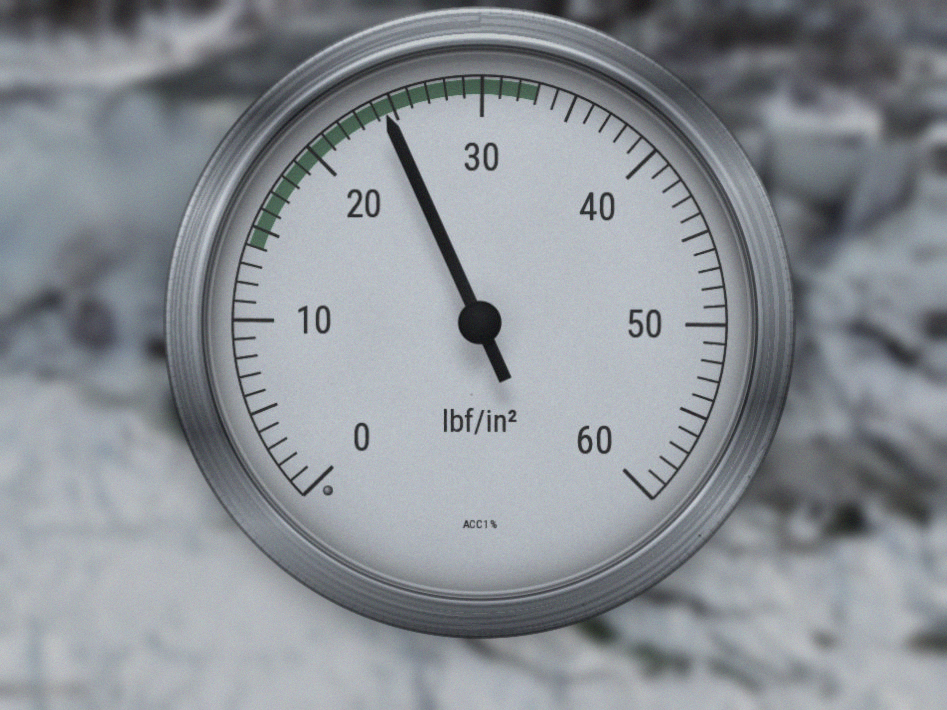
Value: psi 24.5
